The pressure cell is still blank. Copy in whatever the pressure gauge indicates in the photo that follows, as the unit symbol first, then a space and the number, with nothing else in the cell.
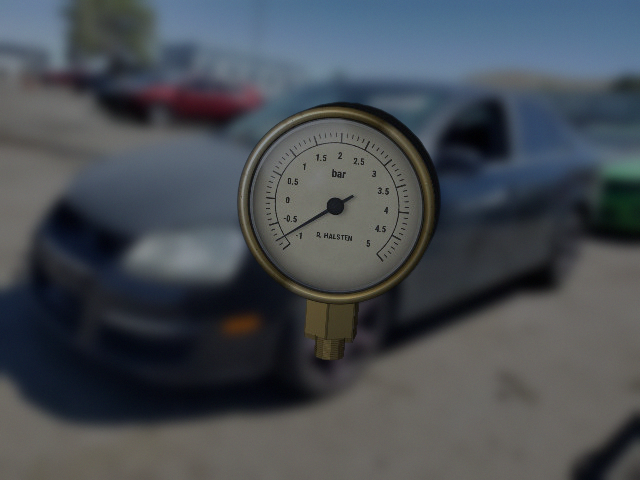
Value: bar -0.8
